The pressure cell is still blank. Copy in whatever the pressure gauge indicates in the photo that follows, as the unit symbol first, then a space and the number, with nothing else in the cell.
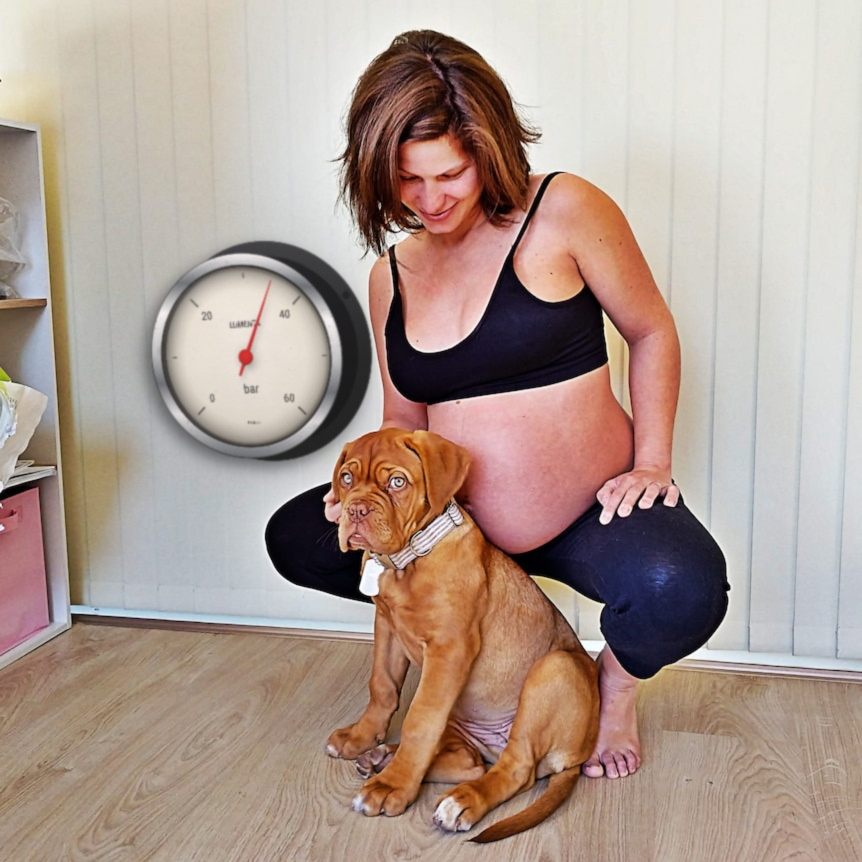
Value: bar 35
